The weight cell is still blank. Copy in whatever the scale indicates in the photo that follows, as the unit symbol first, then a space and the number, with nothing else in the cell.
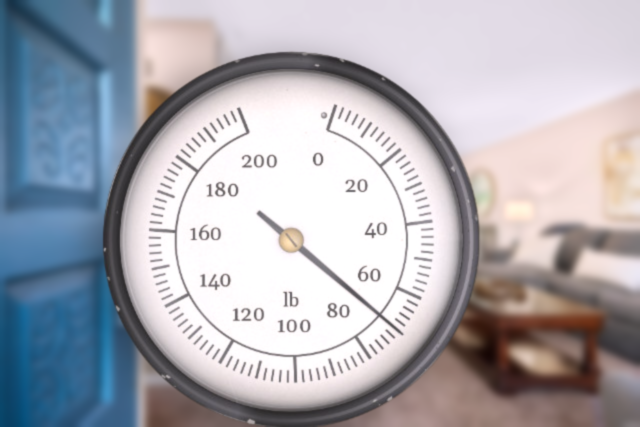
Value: lb 70
